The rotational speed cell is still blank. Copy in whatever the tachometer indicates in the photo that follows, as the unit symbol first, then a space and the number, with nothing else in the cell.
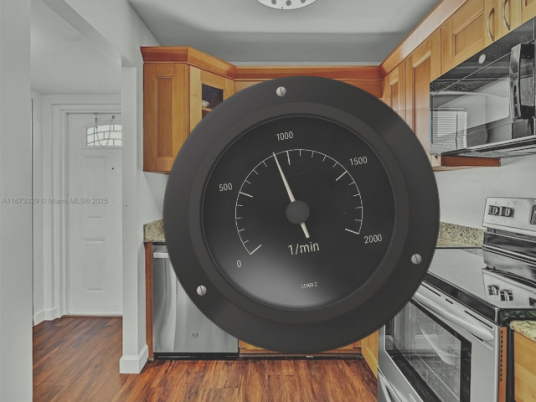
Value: rpm 900
